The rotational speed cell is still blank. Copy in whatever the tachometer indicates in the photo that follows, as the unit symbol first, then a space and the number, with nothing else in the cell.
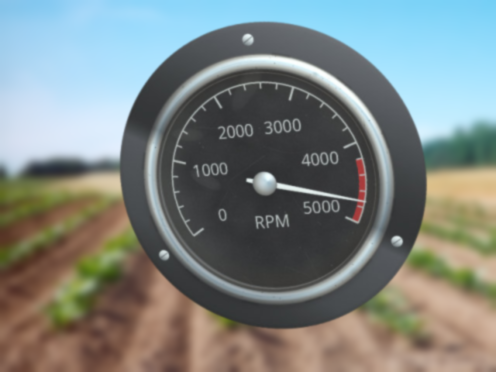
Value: rpm 4700
